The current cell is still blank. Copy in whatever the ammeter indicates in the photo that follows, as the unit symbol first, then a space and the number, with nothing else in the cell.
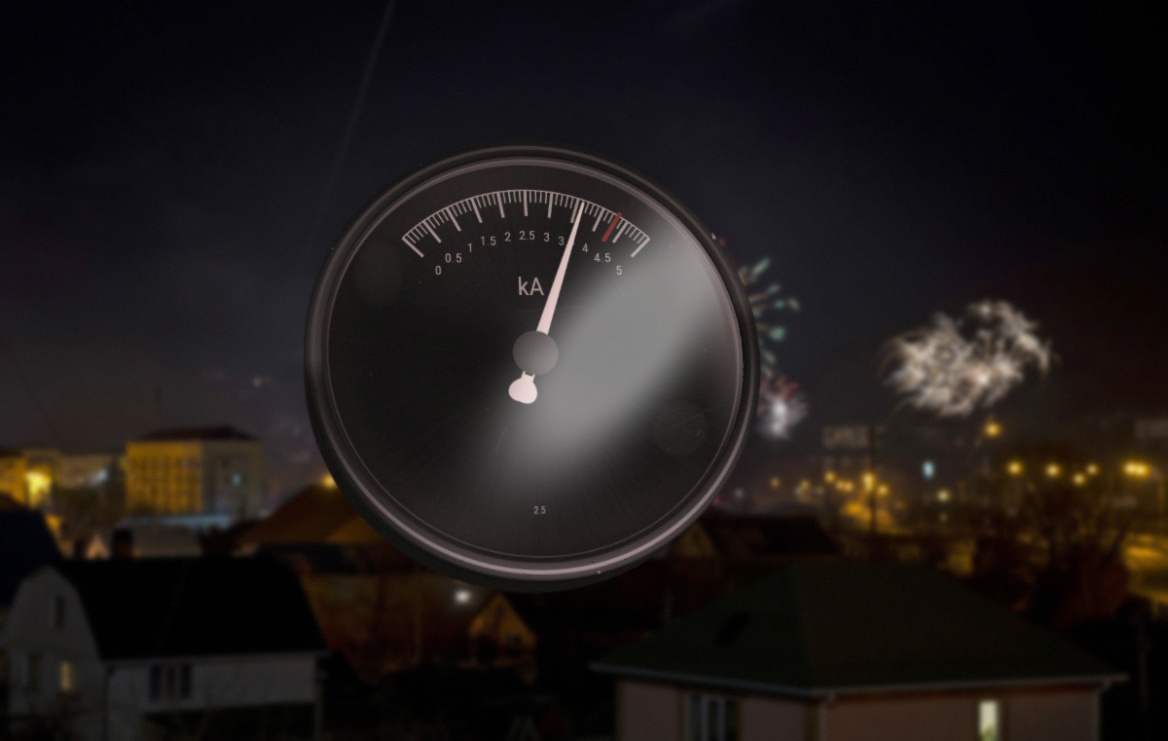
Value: kA 3.6
